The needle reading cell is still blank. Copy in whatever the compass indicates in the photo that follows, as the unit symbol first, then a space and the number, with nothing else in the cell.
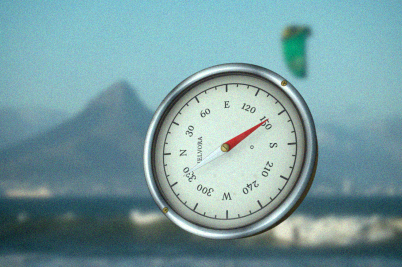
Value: ° 150
